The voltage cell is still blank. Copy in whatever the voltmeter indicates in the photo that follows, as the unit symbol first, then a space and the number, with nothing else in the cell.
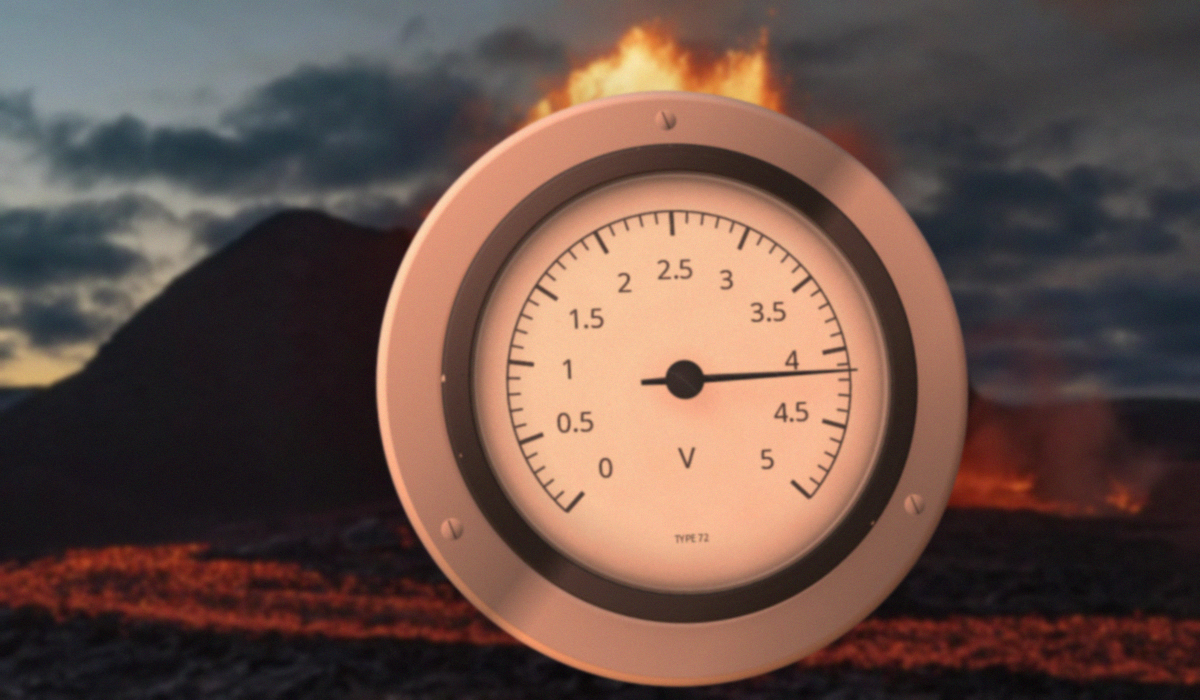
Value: V 4.15
